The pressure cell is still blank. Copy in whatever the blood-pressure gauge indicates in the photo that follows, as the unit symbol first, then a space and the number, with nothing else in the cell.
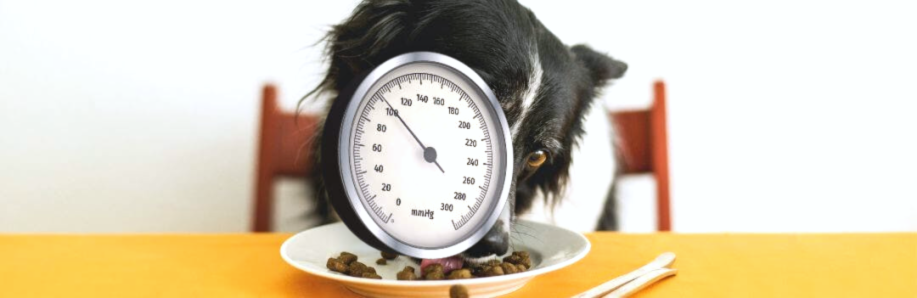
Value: mmHg 100
